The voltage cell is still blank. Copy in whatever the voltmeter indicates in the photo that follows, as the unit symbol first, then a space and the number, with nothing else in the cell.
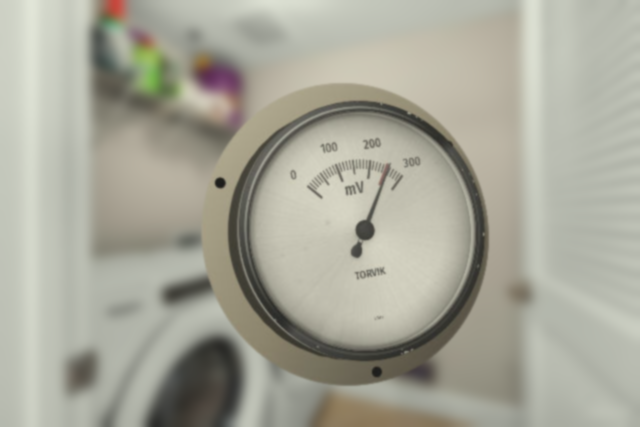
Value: mV 250
